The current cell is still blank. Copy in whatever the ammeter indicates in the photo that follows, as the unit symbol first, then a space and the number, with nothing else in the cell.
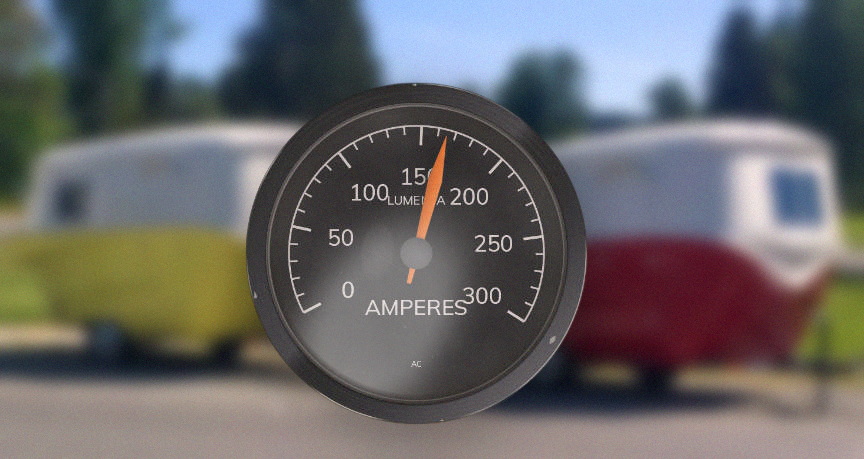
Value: A 165
